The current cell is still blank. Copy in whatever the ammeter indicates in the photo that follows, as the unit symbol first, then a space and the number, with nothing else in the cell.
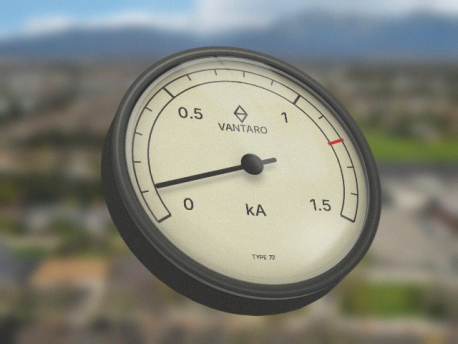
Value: kA 0.1
